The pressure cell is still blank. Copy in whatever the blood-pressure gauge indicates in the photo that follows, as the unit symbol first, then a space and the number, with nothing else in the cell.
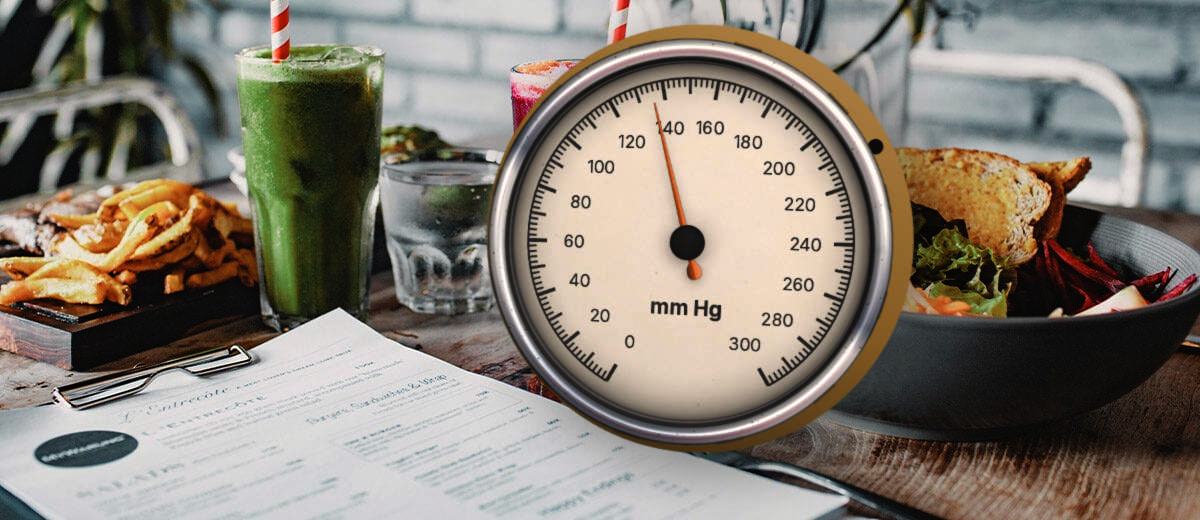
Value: mmHg 136
